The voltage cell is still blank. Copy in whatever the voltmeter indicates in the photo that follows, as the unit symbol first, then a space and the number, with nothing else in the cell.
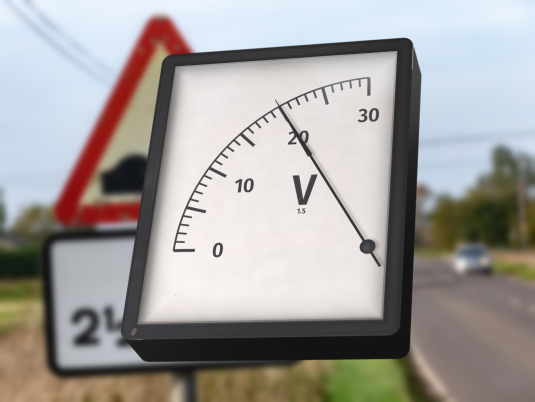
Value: V 20
